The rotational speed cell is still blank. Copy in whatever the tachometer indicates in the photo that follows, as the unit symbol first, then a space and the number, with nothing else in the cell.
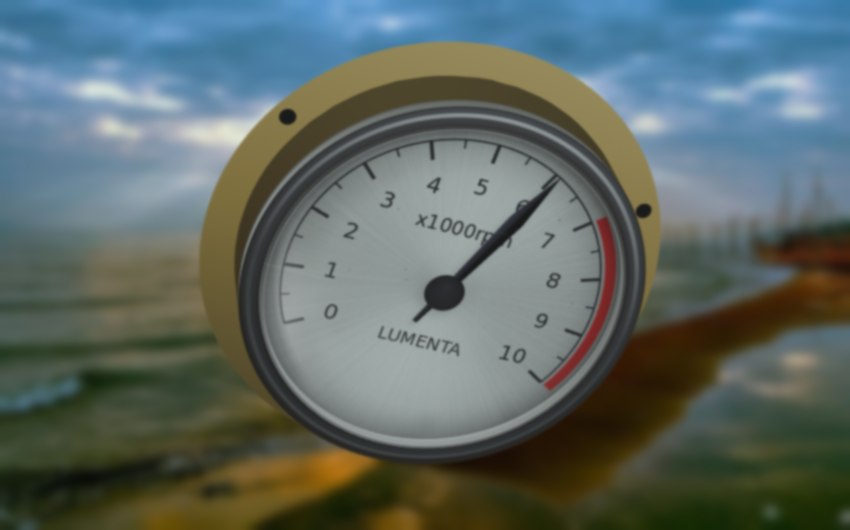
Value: rpm 6000
